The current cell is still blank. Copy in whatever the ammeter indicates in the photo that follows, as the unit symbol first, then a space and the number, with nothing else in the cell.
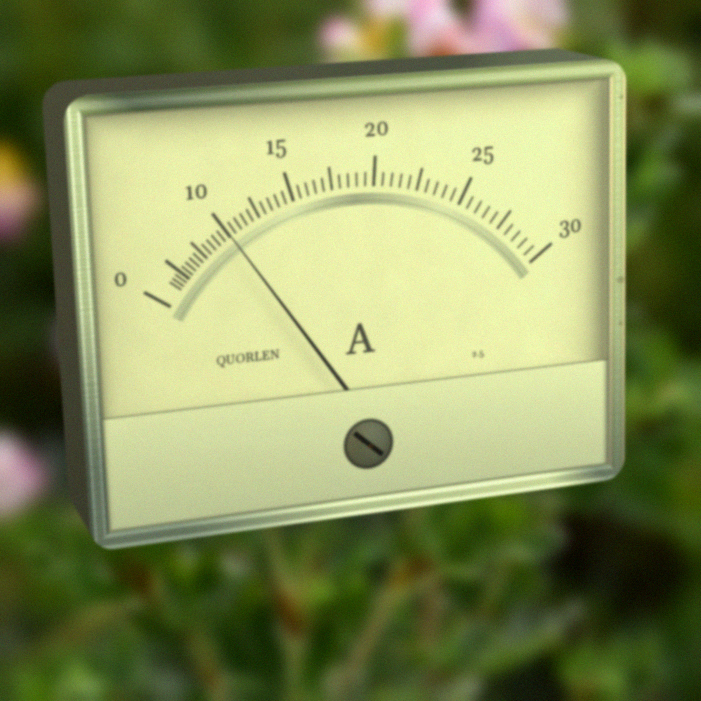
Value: A 10
